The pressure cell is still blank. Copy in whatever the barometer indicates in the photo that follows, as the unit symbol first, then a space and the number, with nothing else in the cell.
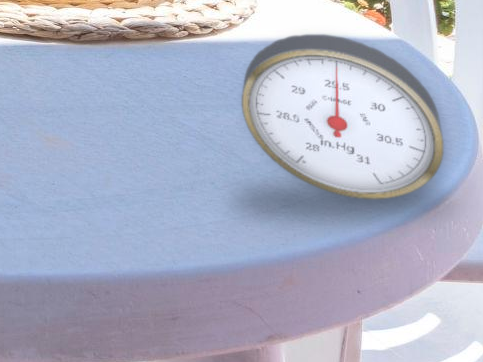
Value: inHg 29.5
